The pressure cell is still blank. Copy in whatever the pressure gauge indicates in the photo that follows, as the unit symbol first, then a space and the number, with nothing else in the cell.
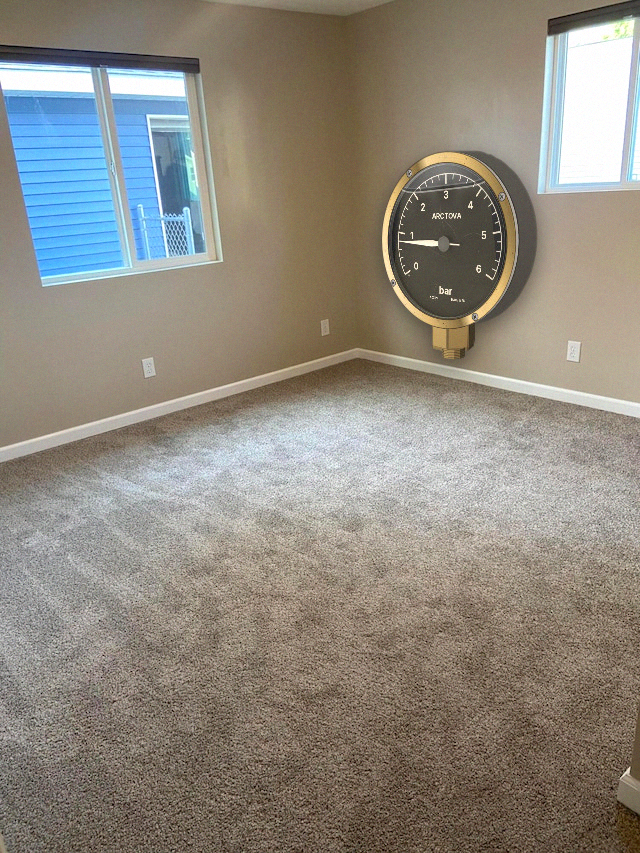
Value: bar 0.8
